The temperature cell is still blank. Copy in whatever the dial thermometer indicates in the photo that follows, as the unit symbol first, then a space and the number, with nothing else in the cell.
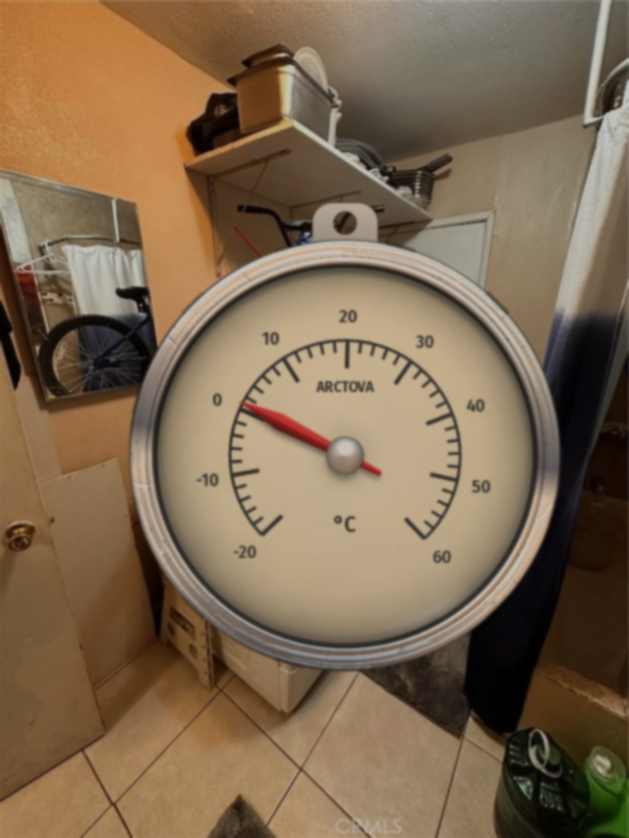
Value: °C 1
